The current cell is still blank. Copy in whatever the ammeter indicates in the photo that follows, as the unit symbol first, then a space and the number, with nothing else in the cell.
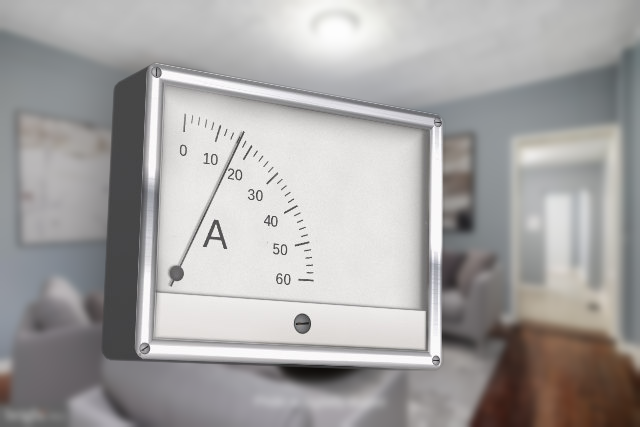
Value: A 16
